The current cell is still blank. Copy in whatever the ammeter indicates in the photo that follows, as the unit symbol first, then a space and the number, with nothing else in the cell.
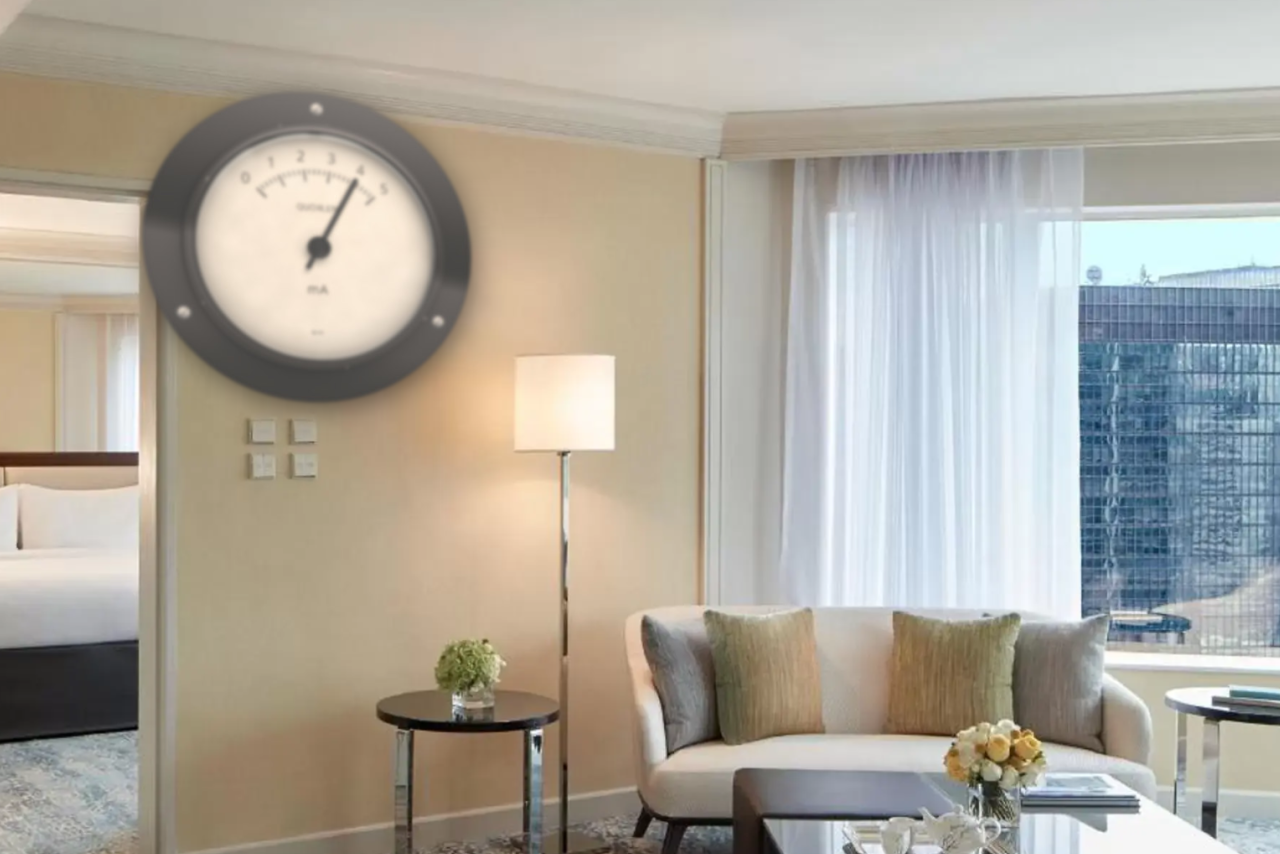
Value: mA 4
